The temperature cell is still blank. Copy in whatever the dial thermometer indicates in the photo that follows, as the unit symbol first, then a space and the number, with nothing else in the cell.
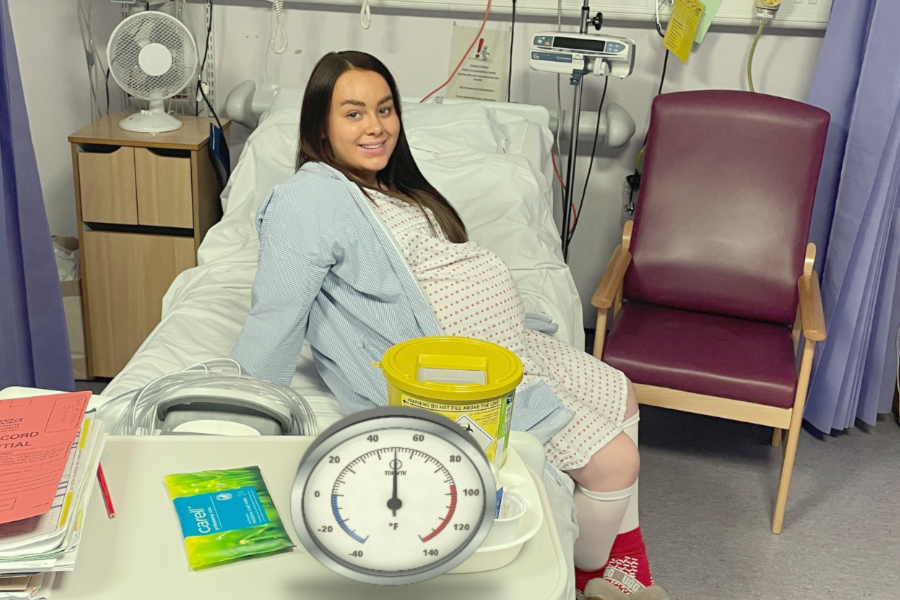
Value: °F 50
